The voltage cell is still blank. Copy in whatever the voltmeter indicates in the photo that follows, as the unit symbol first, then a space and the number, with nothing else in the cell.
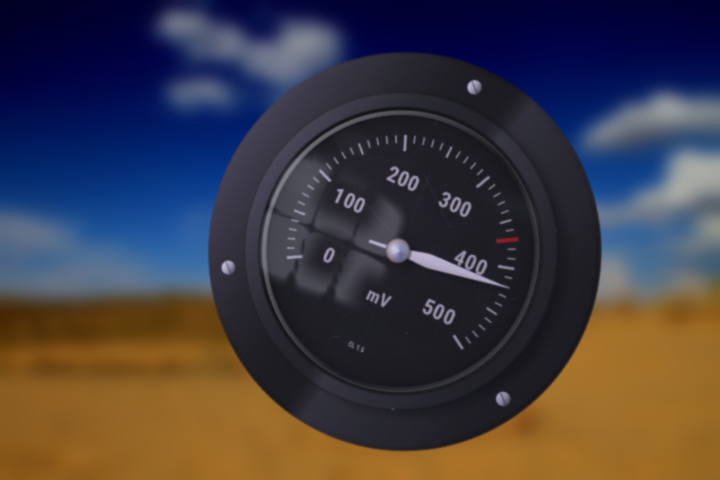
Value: mV 420
